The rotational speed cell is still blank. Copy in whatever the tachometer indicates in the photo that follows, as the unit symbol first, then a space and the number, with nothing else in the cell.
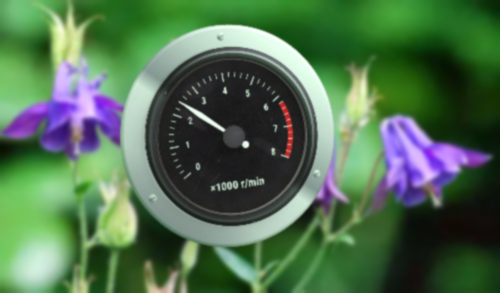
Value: rpm 2400
